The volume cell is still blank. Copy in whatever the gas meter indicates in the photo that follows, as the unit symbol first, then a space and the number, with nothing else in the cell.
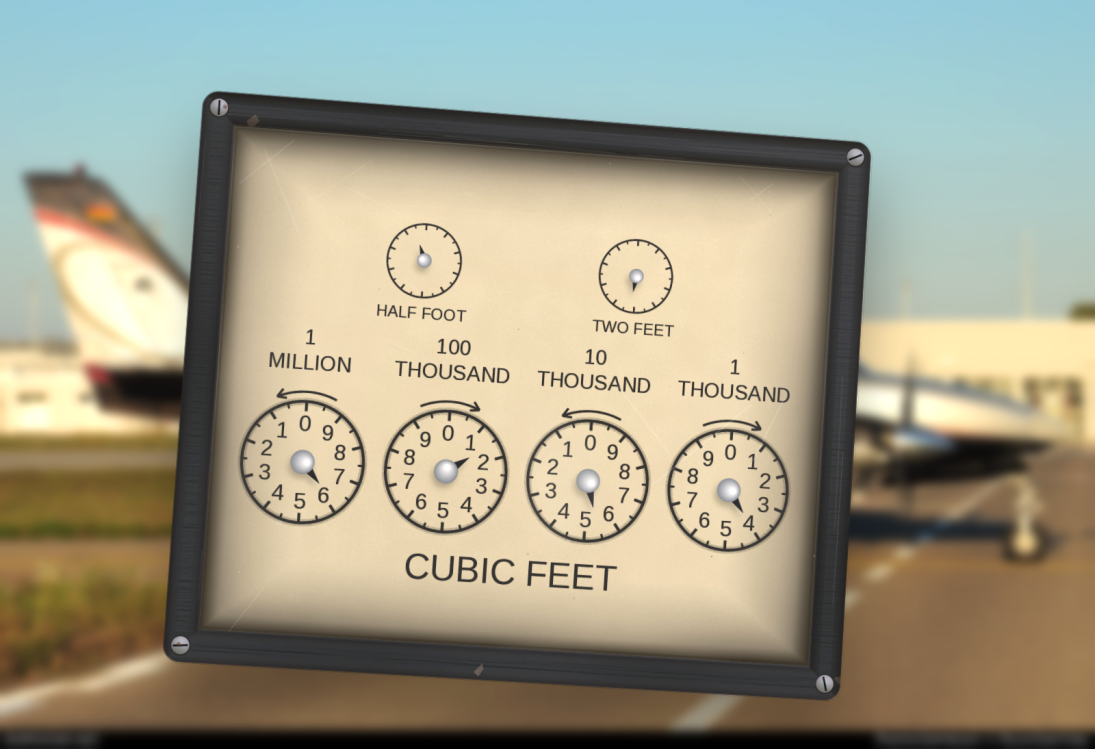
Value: ft³ 615400
